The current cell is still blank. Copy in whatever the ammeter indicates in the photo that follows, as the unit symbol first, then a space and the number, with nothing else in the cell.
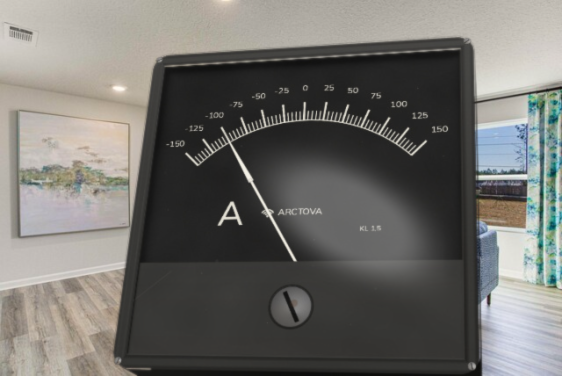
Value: A -100
